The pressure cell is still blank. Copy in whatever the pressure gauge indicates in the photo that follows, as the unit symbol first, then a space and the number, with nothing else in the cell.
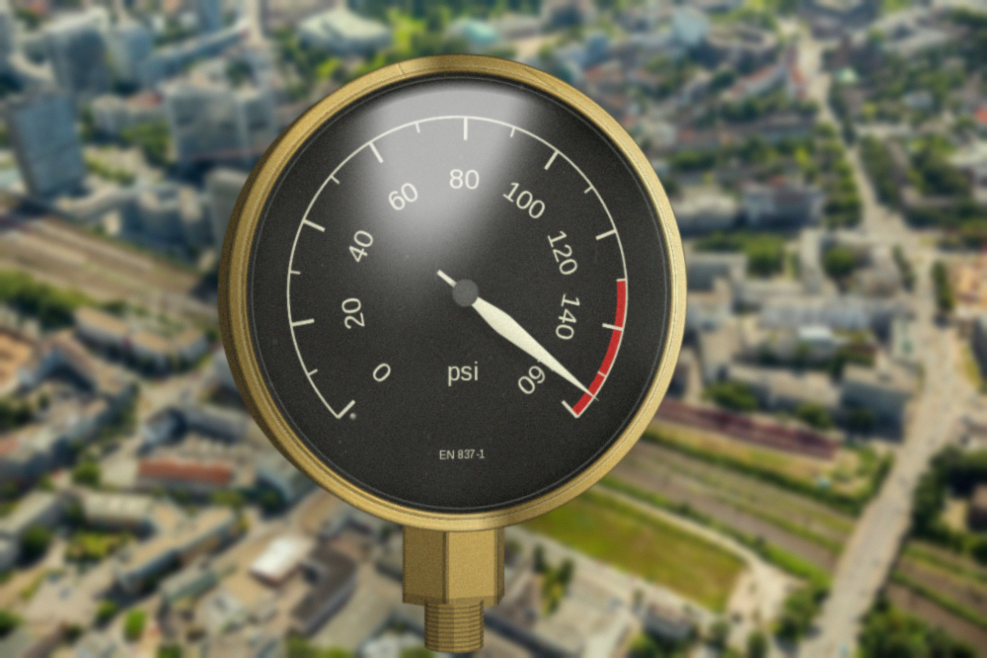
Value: psi 155
